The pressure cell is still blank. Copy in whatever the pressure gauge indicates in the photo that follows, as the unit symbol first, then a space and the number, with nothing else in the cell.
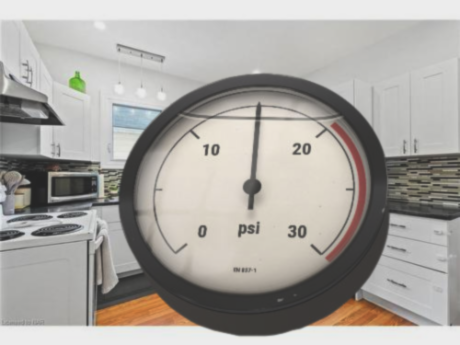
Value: psi 15
